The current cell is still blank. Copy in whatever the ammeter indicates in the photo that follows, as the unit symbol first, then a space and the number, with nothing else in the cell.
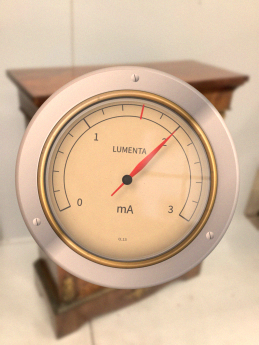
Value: mA 2
